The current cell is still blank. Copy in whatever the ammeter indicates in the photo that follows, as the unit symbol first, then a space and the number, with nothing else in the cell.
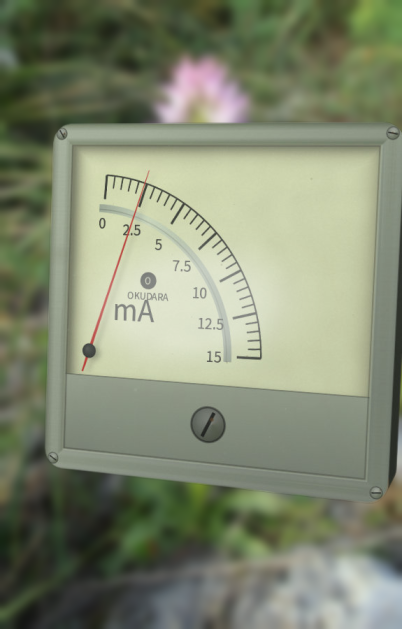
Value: mA 2.5
